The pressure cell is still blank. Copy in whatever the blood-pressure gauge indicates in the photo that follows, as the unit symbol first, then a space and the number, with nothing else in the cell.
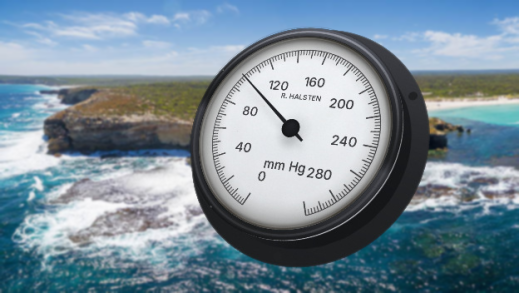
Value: mmHg 100
